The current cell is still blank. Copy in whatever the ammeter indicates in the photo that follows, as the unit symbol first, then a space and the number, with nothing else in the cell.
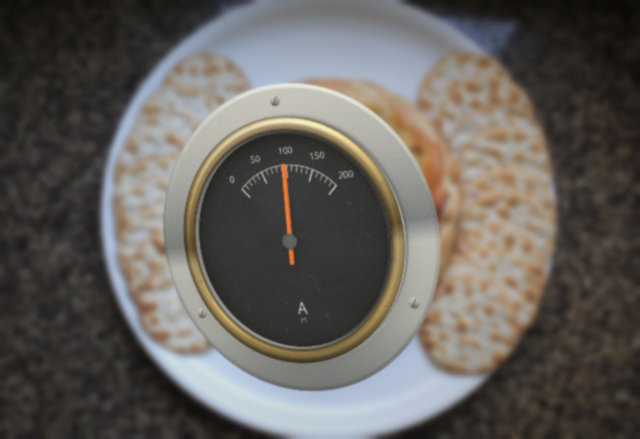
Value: A 100
